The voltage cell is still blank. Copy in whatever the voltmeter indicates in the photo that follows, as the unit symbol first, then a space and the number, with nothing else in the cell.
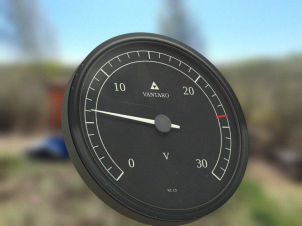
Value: V 6
